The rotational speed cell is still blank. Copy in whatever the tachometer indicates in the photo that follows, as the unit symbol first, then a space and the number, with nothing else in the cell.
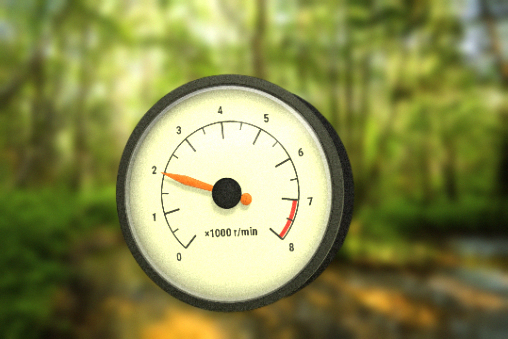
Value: rpm 2000
